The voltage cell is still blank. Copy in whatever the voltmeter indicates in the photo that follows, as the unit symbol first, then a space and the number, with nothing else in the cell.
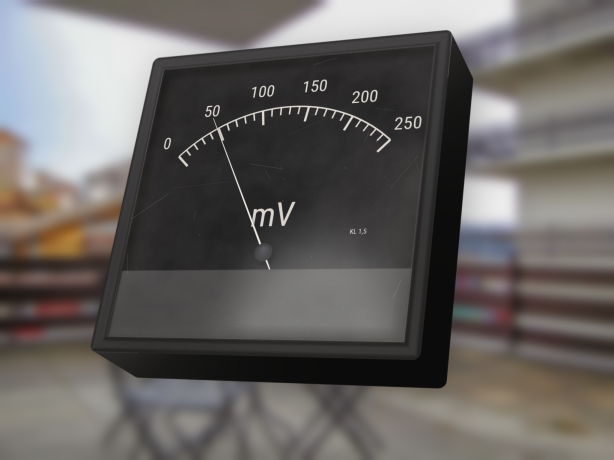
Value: mV 50
